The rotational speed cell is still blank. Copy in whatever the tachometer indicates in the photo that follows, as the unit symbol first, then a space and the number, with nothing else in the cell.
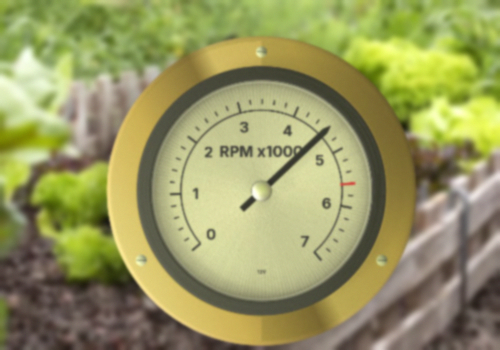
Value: rpm 4600
